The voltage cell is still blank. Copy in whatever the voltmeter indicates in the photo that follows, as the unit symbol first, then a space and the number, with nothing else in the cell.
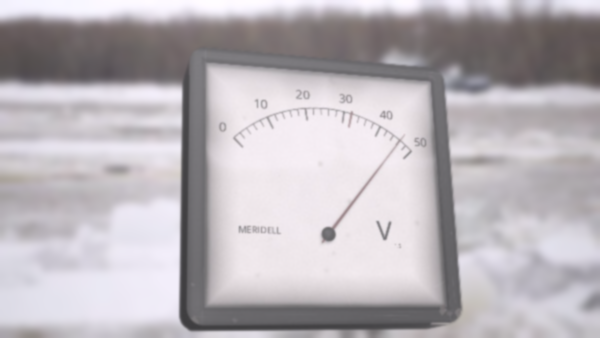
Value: V 46
